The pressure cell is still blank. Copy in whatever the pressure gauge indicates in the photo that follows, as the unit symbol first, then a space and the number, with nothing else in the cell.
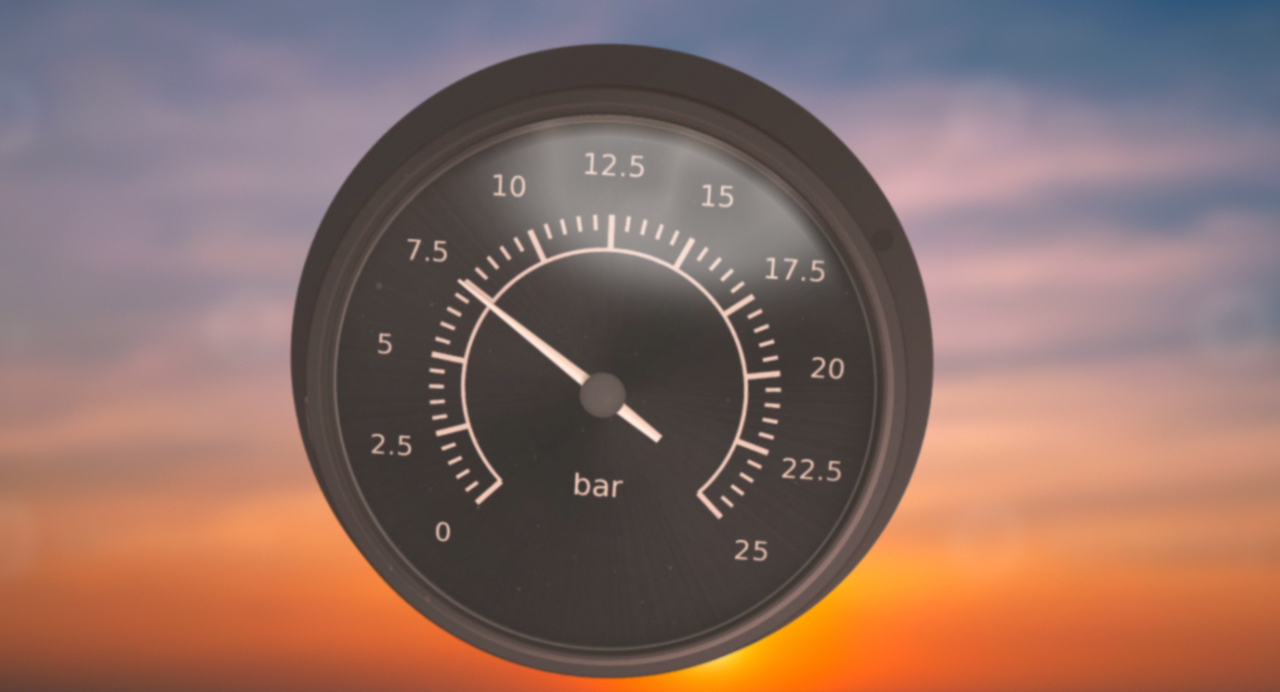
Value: bar 7.5
